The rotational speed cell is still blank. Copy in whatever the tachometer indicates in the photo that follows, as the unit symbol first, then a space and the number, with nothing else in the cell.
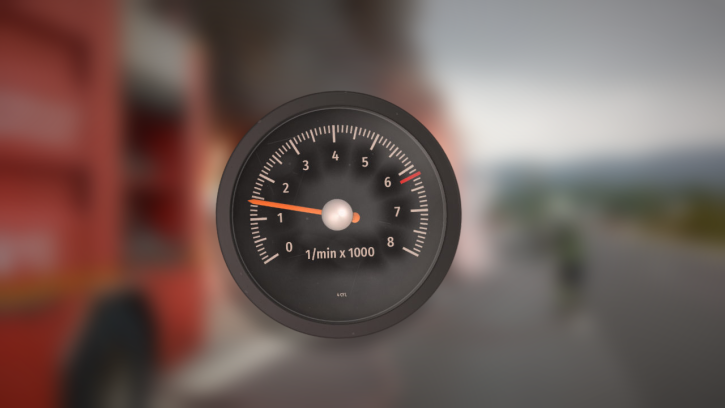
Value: rpm 1400
